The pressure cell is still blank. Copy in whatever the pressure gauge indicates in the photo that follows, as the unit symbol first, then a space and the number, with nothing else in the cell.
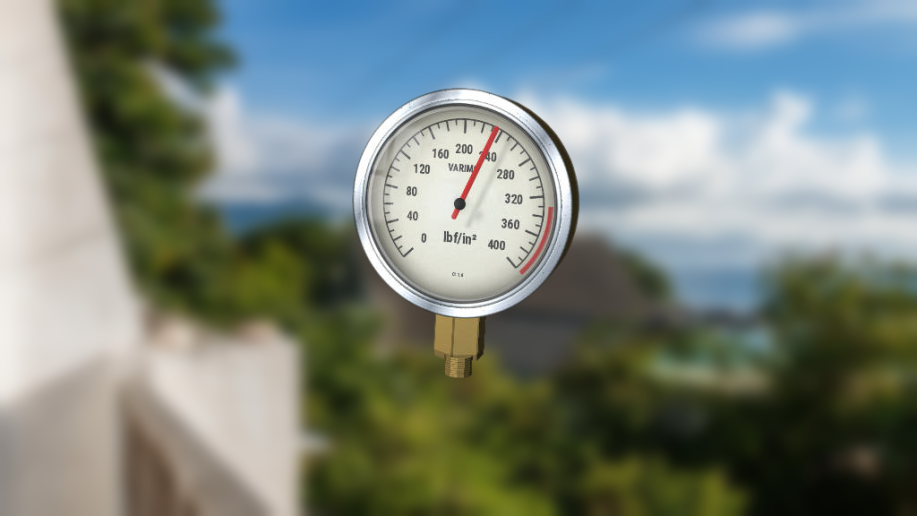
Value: psi 235
